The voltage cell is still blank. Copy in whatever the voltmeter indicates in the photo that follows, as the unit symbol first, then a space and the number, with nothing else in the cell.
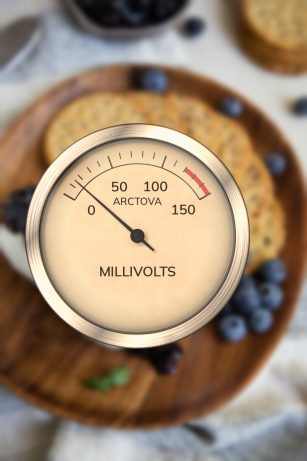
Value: mV 15
